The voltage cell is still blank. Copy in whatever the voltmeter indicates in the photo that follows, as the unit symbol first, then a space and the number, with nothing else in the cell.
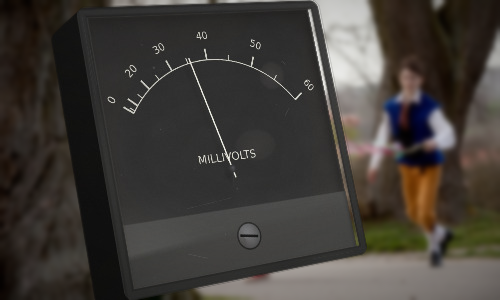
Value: mV 35
